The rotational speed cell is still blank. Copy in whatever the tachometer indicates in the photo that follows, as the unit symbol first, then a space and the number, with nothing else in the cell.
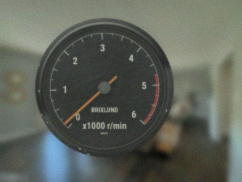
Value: rpm 125
